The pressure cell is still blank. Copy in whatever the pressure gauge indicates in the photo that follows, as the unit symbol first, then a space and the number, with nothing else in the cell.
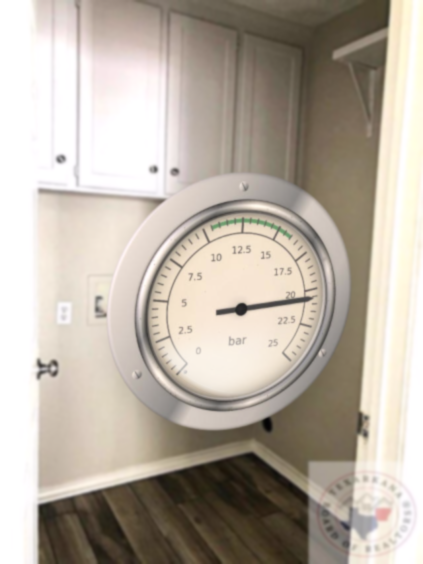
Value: bar 20.5
